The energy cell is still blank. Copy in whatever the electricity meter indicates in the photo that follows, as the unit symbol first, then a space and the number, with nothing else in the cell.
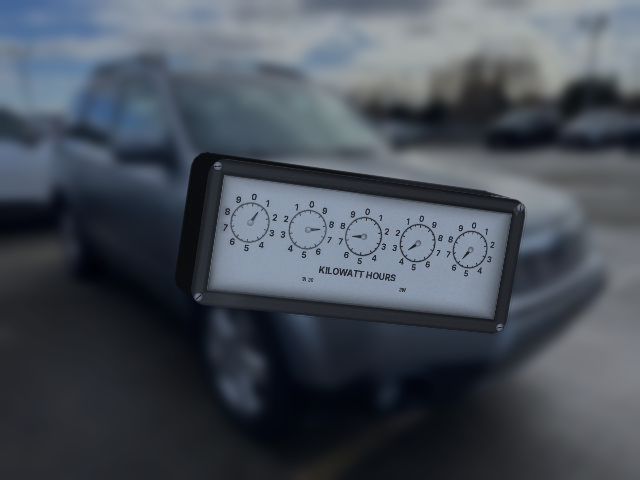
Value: kWh 7736
